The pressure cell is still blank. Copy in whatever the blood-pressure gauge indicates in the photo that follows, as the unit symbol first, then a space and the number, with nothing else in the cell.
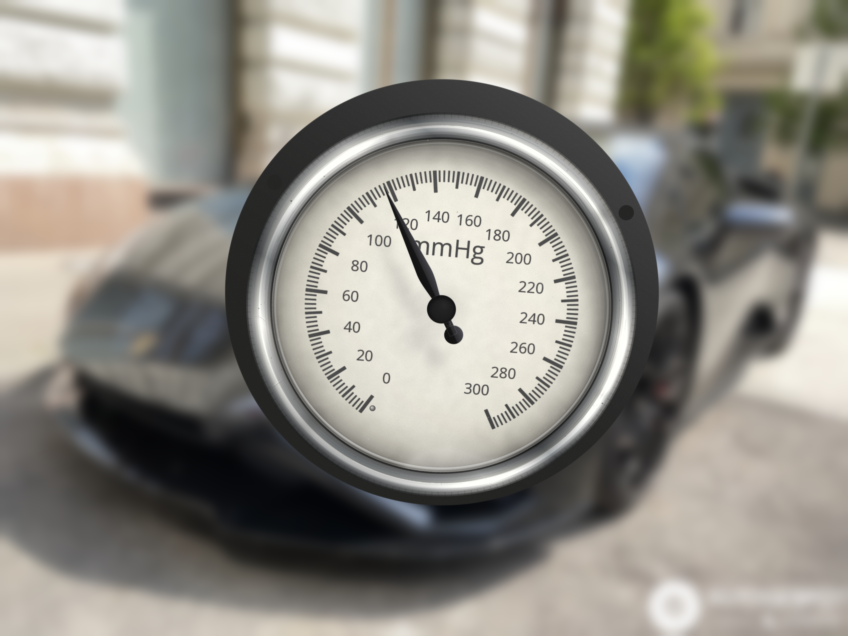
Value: mmHg 118
